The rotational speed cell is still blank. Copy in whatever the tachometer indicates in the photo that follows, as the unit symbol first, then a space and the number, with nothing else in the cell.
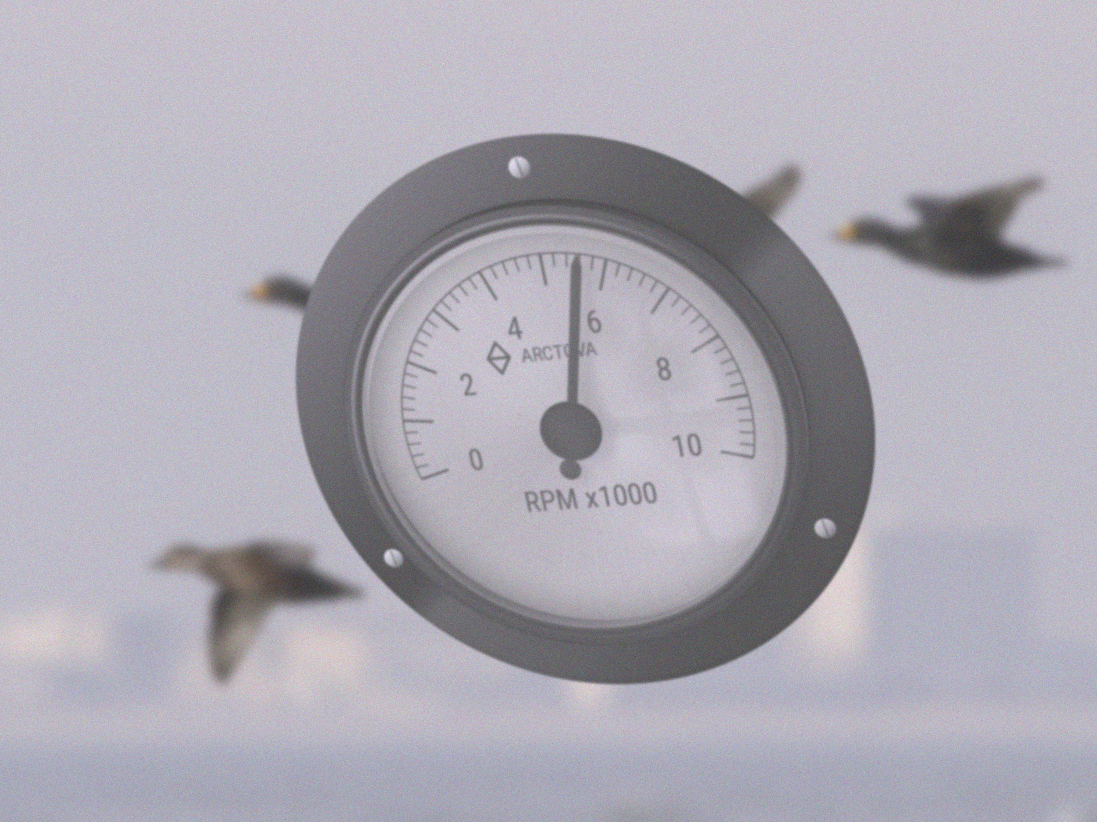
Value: rpm 5600
